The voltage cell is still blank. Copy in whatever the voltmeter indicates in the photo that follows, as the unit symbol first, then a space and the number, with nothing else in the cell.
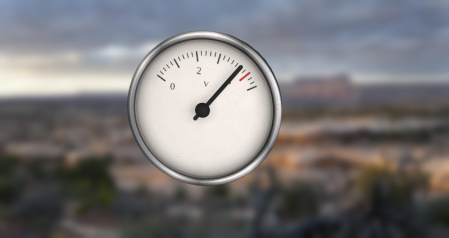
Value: V 4
